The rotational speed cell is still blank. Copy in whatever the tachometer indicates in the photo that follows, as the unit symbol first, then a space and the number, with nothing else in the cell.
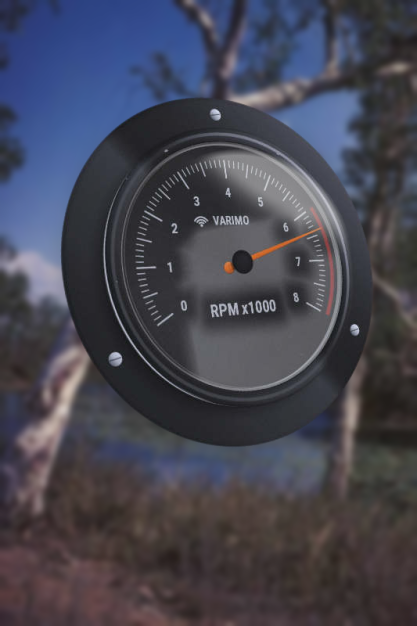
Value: rpm 6400
